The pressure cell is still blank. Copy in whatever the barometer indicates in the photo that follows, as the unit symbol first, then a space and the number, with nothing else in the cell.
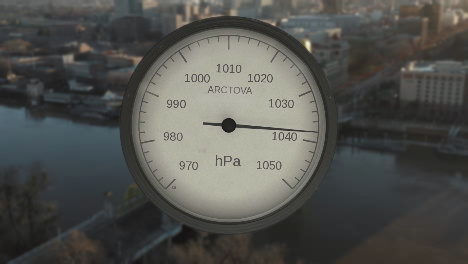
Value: hPa 1038
